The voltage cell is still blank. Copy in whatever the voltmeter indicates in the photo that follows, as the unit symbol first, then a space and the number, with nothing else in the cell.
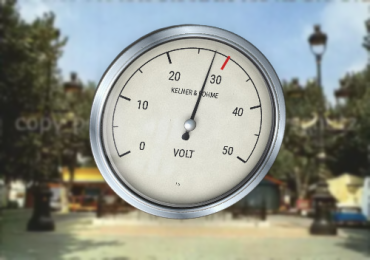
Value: V 27.5
